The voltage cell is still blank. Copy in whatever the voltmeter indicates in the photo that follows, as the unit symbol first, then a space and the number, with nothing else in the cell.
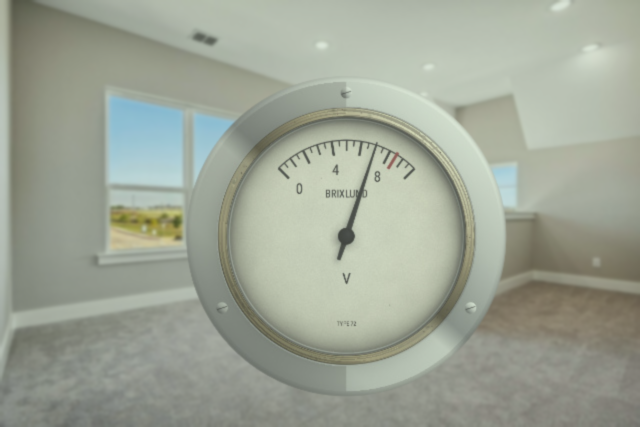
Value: V 7
